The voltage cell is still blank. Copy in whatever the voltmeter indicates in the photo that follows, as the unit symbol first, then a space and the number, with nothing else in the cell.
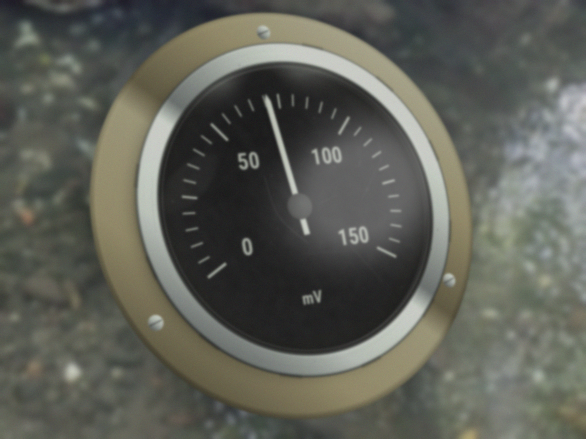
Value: mV 70
